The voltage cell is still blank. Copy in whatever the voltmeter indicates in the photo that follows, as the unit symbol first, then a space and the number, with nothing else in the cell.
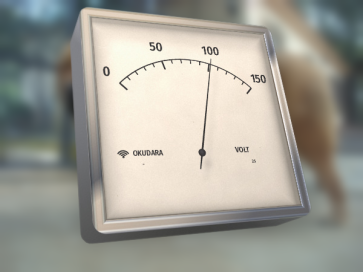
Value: V 100
